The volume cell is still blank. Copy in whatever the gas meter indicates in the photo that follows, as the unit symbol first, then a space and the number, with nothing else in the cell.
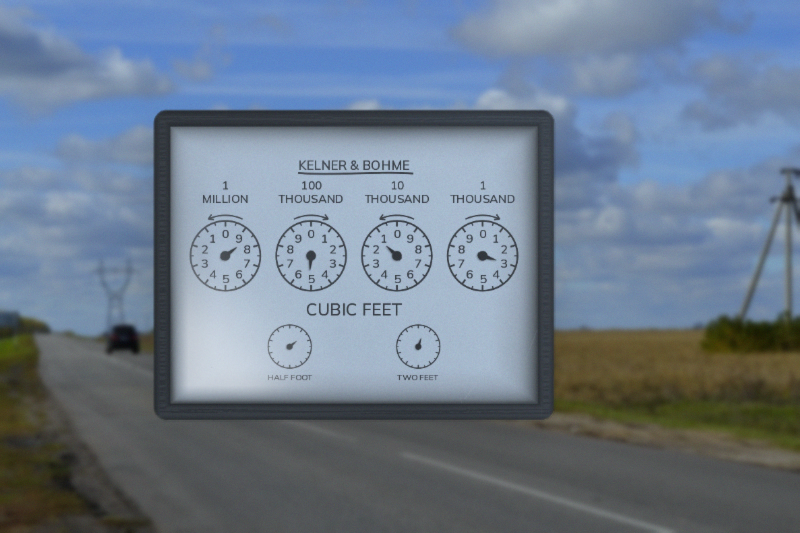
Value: ft³ 851300
